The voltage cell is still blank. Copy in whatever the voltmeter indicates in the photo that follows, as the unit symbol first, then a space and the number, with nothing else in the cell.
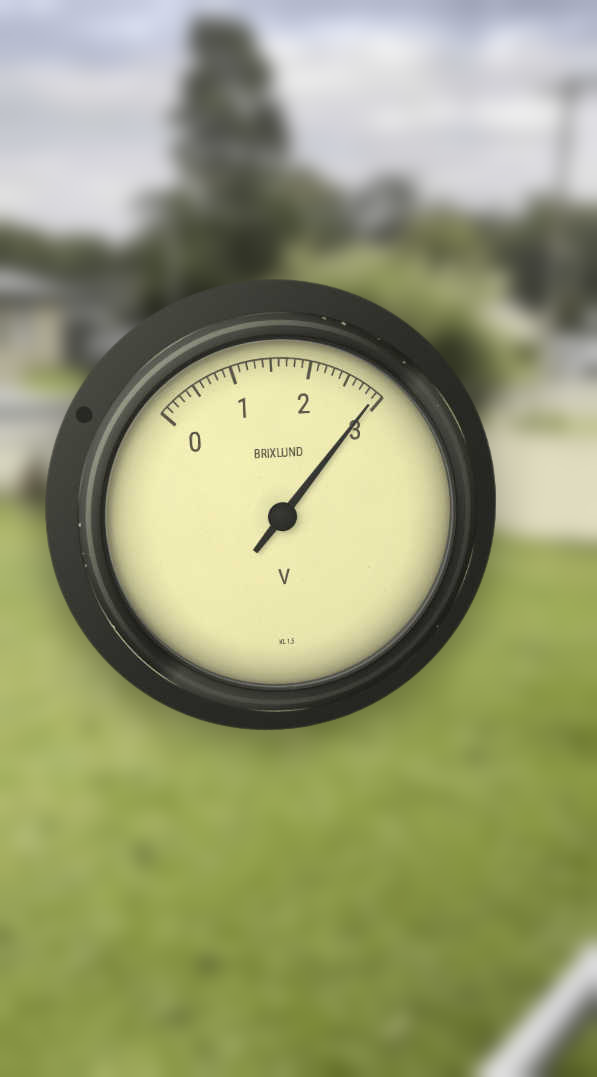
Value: V 2.9
